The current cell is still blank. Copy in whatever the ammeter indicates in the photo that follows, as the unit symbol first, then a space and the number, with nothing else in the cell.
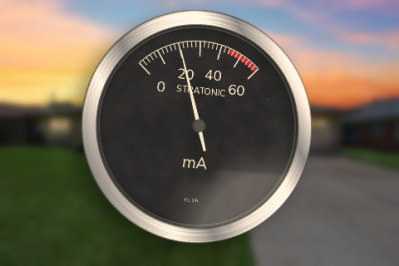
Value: mA 20
